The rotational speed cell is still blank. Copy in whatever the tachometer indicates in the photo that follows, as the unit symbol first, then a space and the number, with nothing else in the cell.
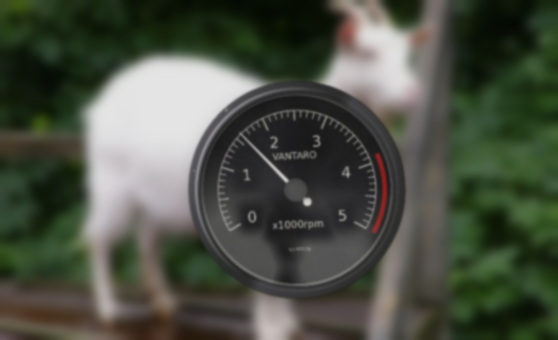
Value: rpm 1600
